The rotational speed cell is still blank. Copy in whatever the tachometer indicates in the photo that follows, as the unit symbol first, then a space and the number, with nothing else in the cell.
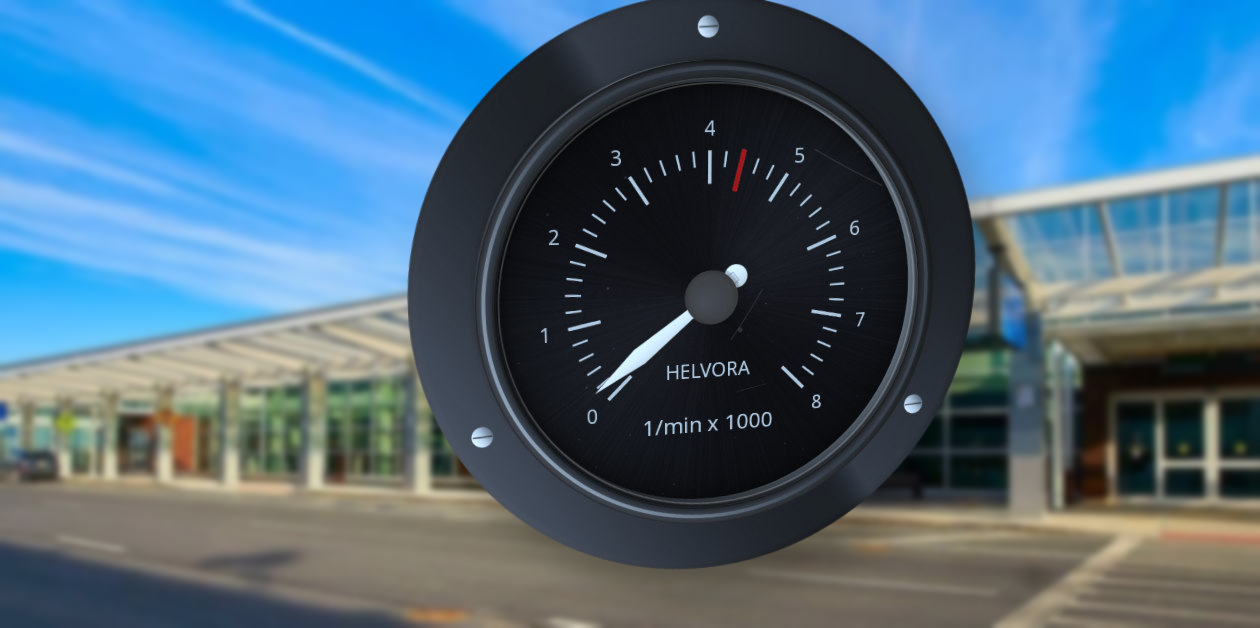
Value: rpm 200
